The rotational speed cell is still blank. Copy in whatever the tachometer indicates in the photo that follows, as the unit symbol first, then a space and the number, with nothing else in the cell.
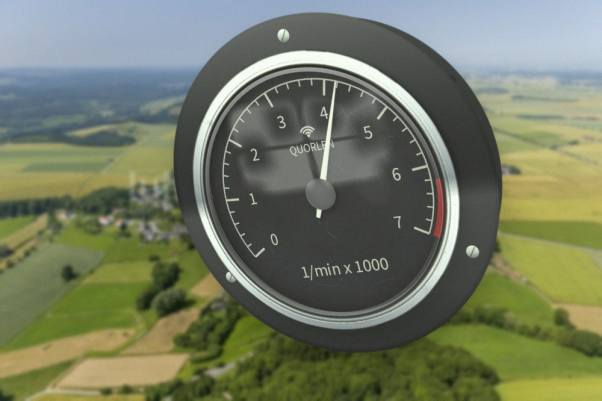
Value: rpm 4200
